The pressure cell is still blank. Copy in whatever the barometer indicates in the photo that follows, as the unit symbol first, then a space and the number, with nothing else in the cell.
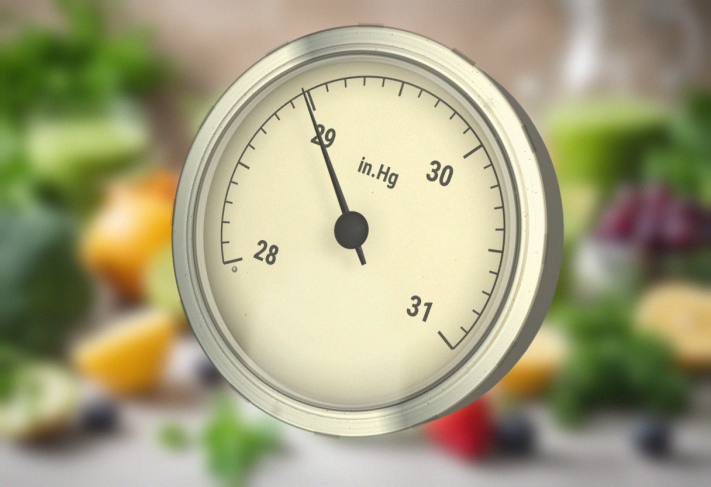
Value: inHg 29
